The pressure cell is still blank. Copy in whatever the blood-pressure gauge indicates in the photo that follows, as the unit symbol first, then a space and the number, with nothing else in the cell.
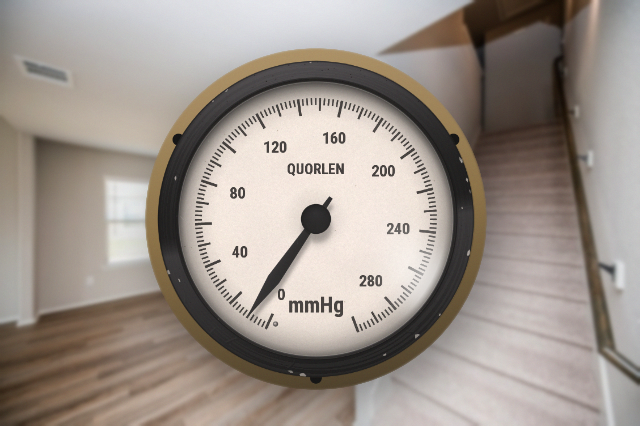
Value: mmHg 10
